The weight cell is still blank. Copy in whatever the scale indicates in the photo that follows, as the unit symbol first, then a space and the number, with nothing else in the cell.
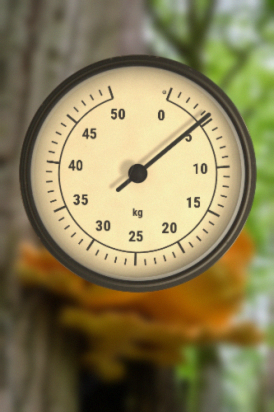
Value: kg 4.5
